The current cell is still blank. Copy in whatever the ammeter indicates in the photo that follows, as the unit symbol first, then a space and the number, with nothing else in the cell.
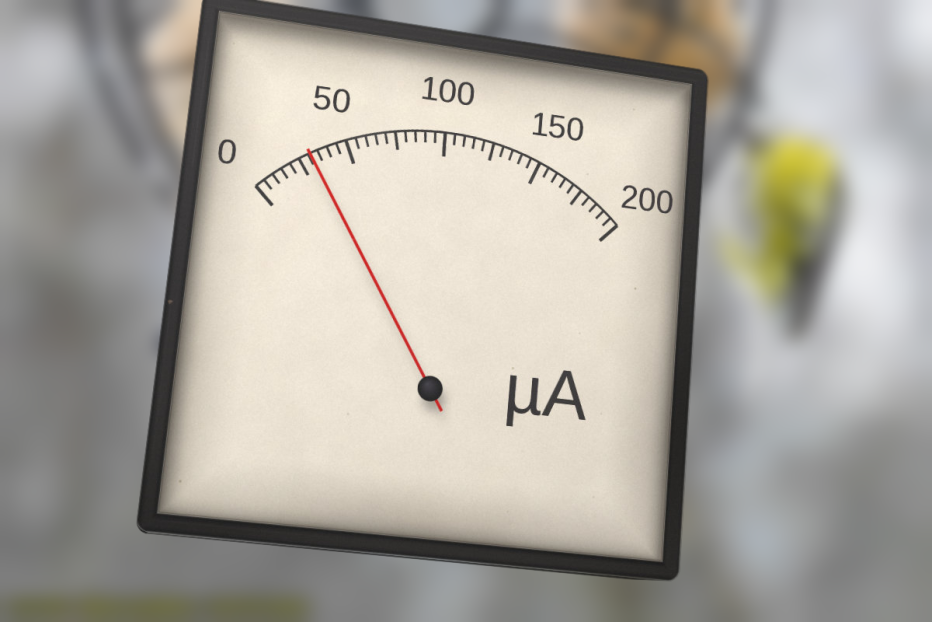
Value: µA 30
